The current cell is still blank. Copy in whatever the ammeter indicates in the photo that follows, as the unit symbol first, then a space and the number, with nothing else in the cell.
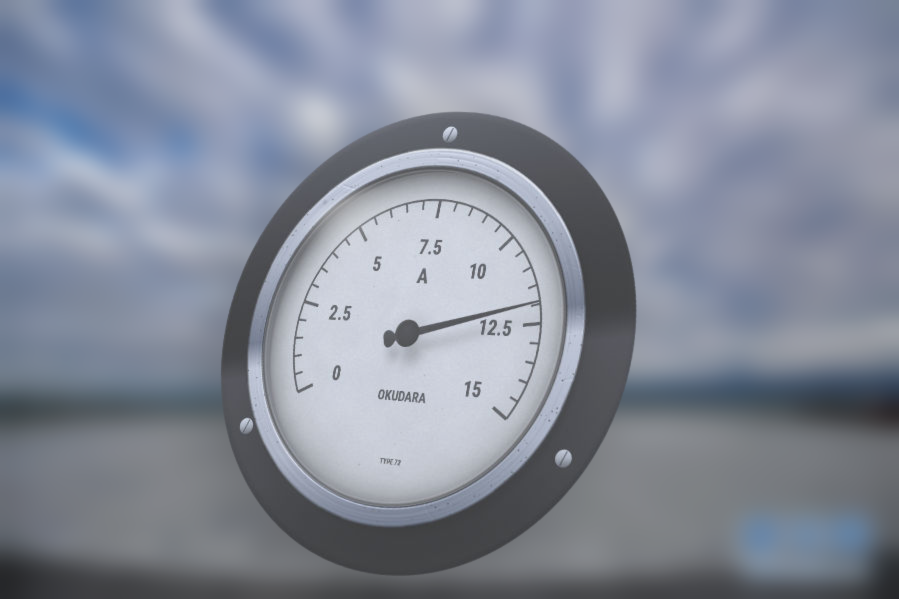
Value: A 12
